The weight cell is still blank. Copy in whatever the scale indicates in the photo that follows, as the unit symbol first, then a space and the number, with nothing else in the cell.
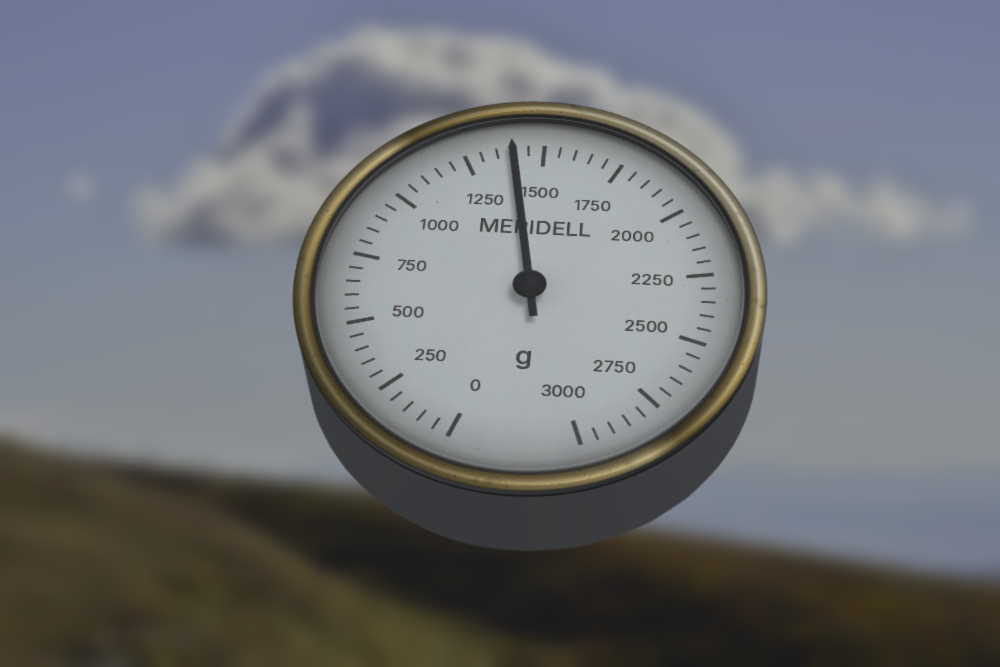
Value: g 1400
